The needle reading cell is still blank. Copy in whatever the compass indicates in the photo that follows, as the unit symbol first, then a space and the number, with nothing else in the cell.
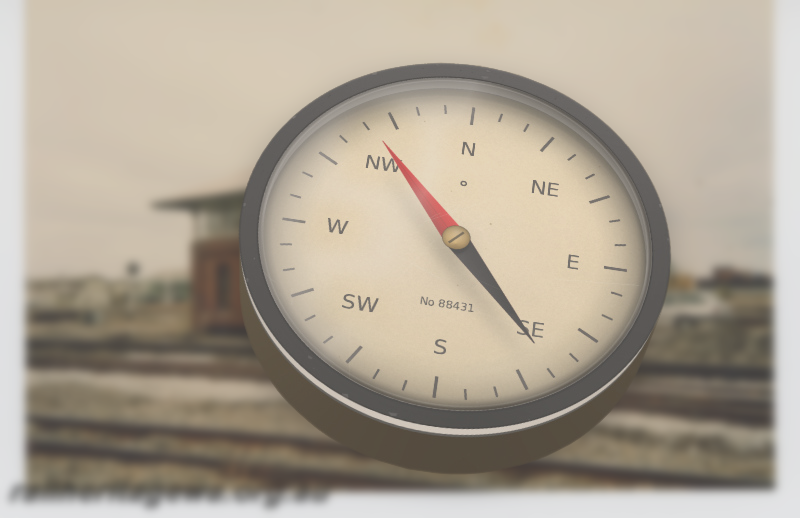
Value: ° 320
